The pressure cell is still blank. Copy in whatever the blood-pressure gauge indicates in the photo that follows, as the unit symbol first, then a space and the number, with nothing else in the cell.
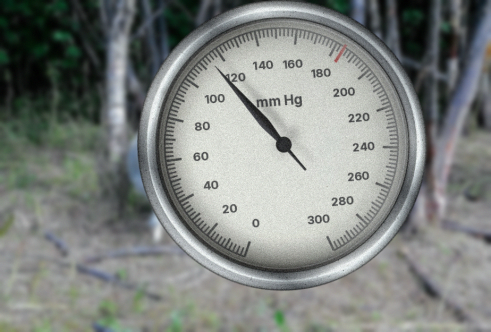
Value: mmHg 114
